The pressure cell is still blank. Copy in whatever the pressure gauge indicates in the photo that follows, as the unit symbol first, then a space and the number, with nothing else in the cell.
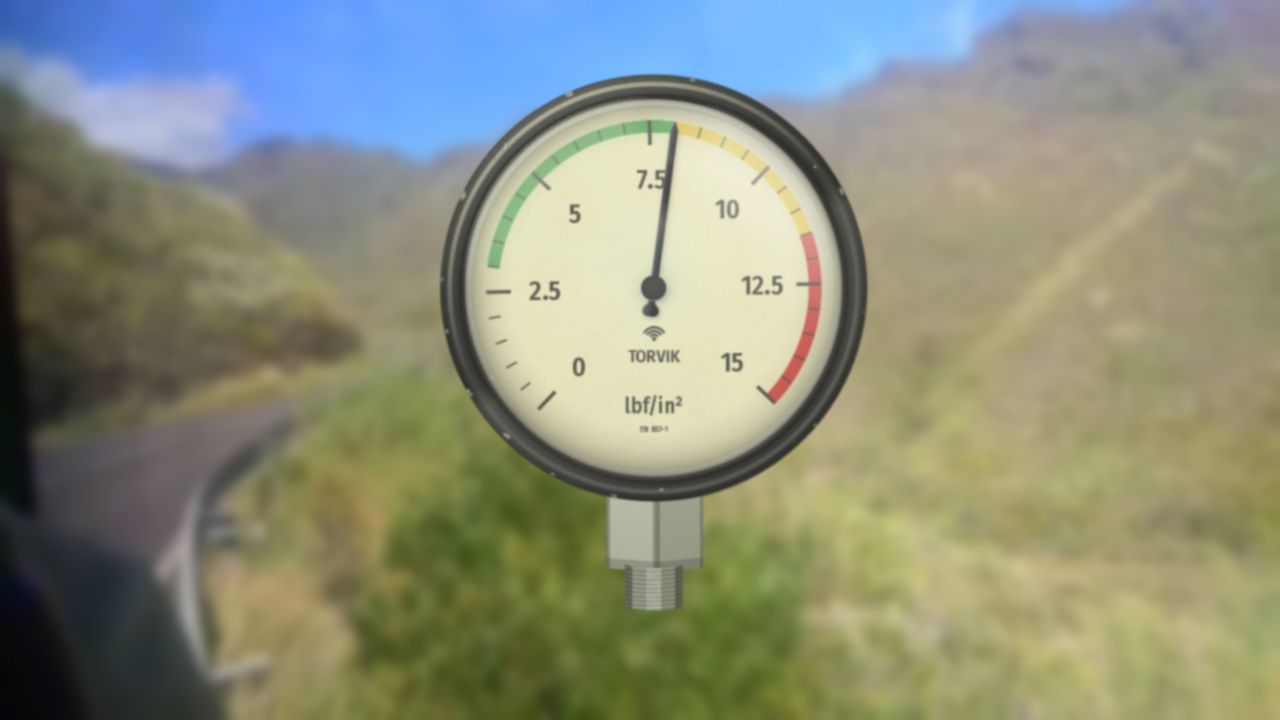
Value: psi 8
